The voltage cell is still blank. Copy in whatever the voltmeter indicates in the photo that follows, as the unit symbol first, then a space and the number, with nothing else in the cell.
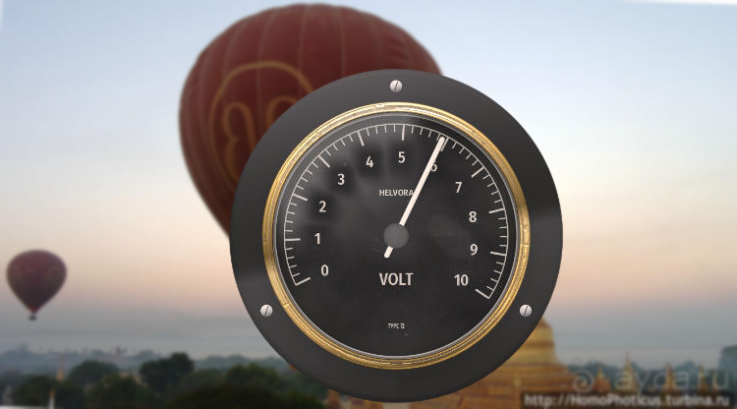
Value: V 5.9
